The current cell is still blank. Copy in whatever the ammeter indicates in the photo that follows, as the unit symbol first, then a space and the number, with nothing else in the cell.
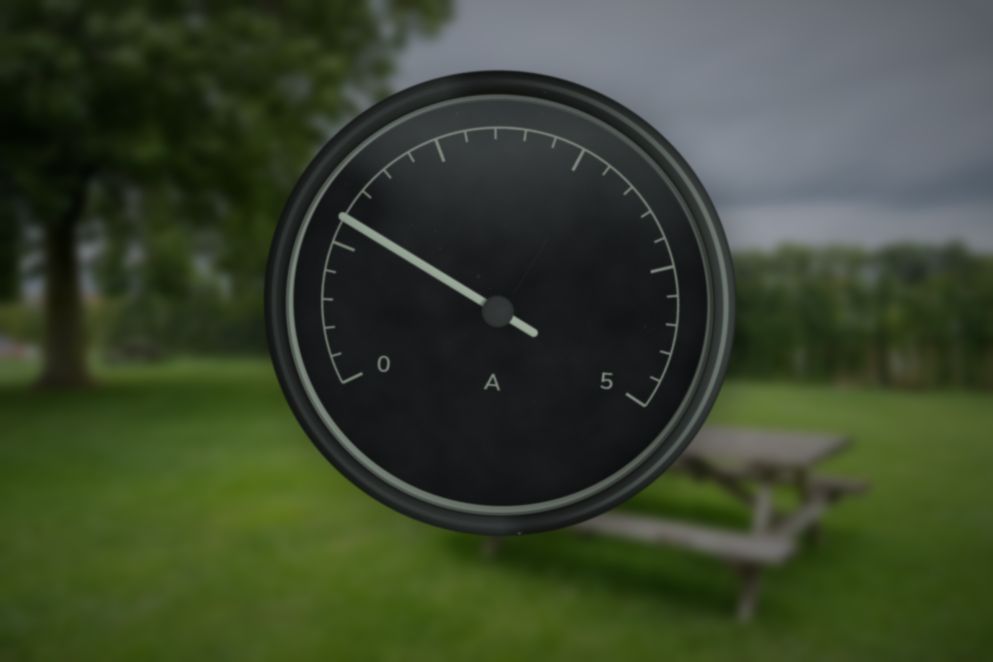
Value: A 1.2
